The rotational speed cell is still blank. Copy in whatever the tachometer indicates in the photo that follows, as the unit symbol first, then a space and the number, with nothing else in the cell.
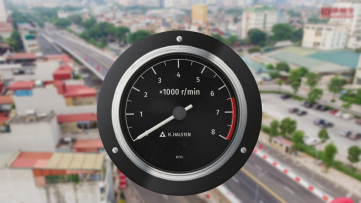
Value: rpm 0
